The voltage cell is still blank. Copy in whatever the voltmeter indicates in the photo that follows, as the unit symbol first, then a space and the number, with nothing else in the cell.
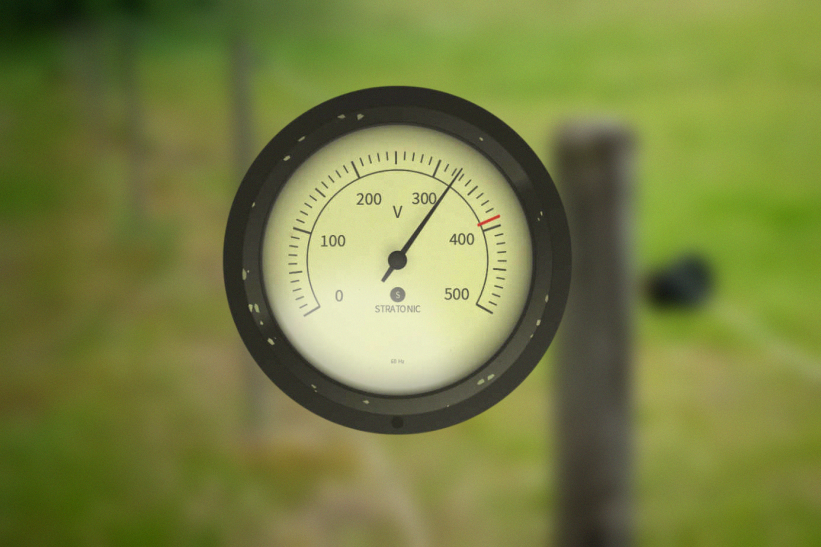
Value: V 325
